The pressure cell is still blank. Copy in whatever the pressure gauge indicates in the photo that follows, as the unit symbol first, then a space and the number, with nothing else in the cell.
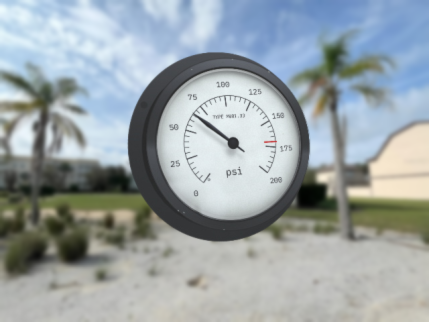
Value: psi 65
